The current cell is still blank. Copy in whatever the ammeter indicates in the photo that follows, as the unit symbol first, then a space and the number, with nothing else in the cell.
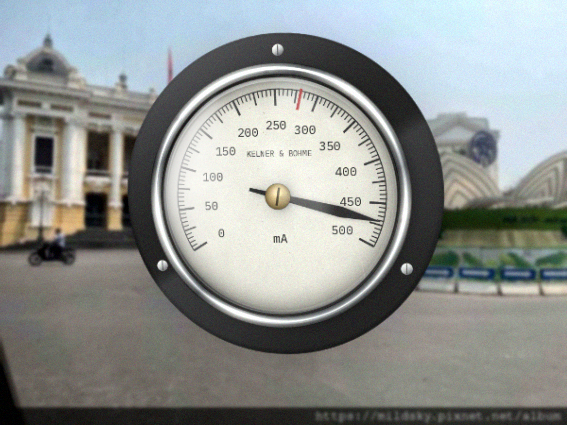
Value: mA 470
